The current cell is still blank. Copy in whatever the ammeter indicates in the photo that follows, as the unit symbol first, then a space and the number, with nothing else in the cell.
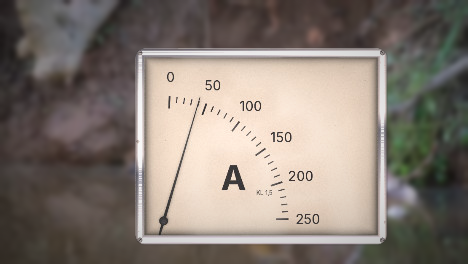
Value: A 40
